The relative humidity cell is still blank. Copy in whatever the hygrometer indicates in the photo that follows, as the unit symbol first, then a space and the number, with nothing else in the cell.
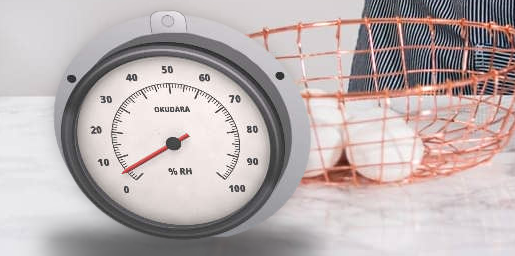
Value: % 5
